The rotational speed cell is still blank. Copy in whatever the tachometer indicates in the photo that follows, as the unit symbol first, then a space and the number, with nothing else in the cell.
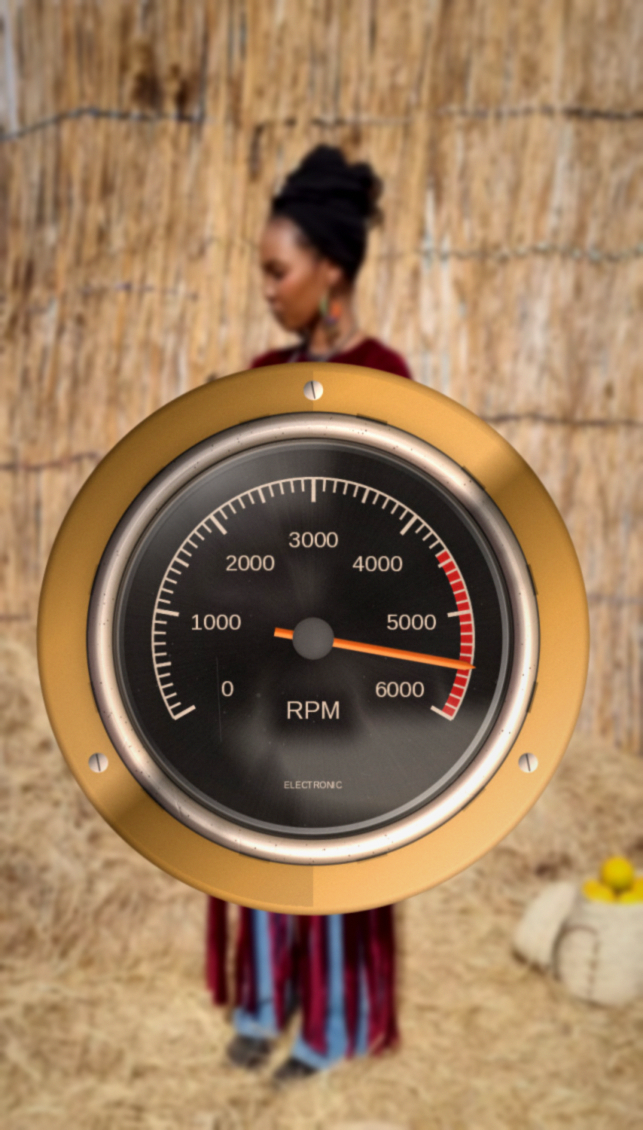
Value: rpm 5500
